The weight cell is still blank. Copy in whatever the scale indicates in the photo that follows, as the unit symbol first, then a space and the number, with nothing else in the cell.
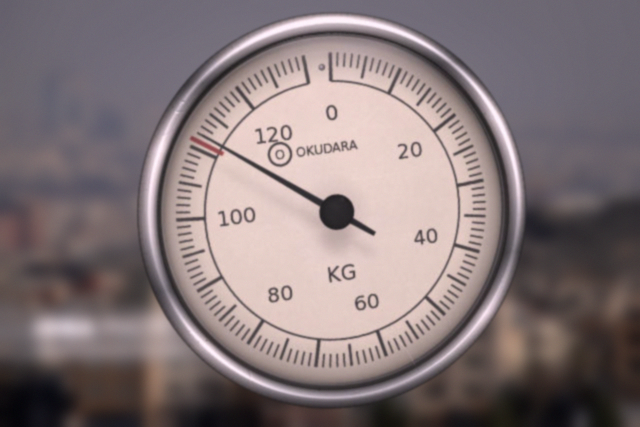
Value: kg 112
